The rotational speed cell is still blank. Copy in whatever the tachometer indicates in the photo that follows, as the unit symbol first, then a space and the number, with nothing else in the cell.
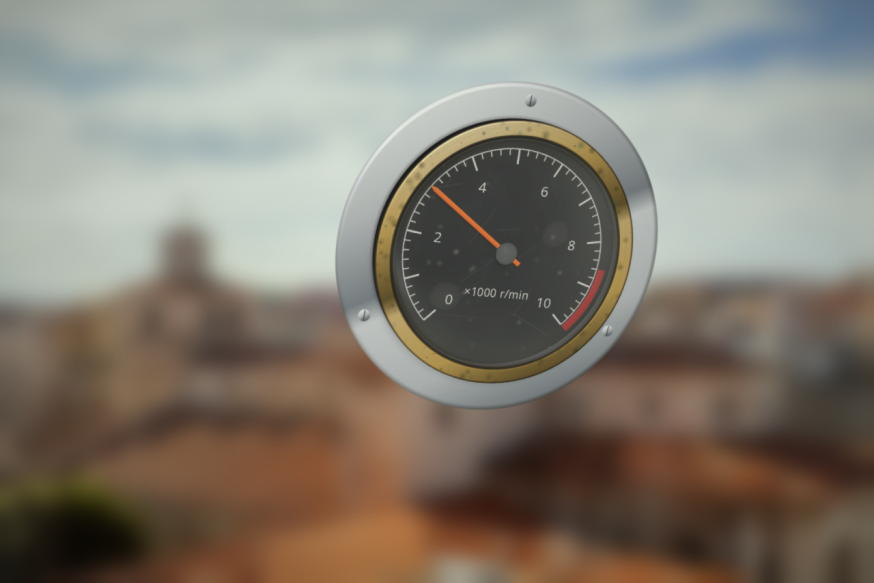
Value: rpm 3000
